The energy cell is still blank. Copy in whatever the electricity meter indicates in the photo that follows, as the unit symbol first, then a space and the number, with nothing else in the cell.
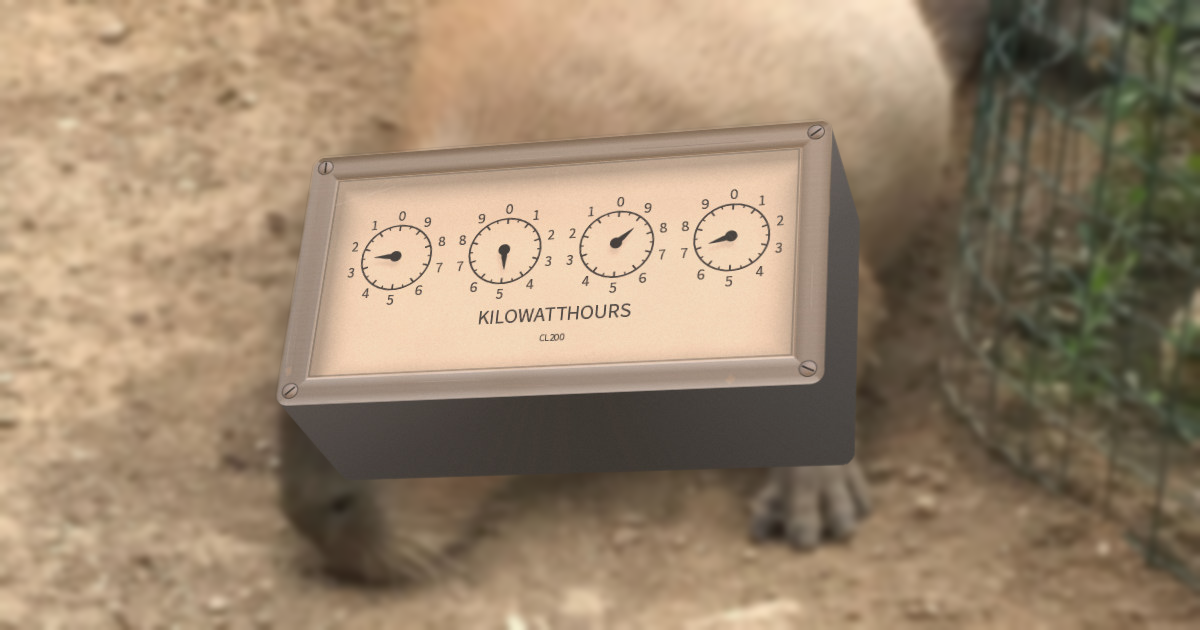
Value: kWh 2487
